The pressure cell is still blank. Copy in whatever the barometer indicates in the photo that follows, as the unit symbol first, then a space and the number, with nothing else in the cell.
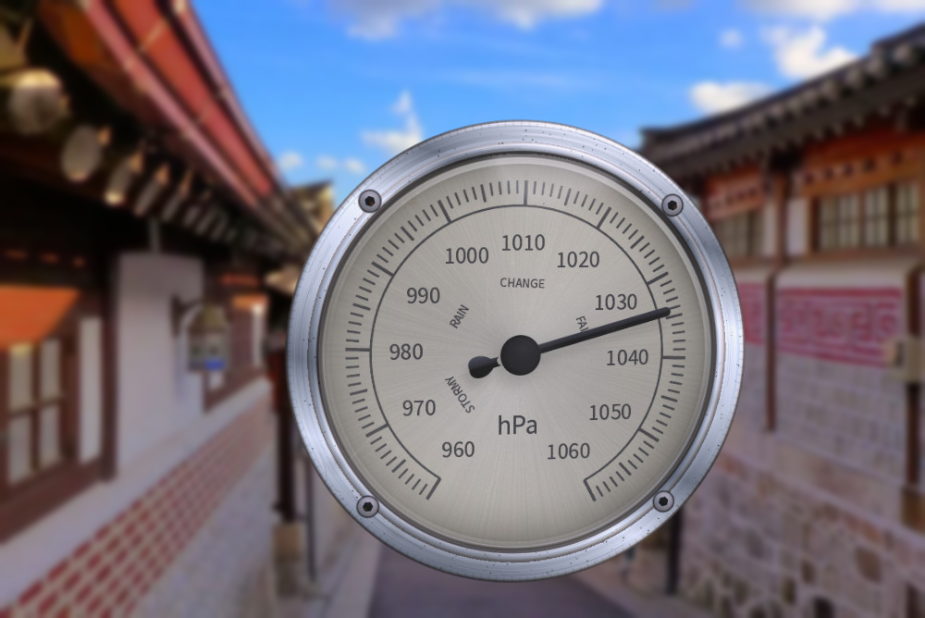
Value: hPa 1034
